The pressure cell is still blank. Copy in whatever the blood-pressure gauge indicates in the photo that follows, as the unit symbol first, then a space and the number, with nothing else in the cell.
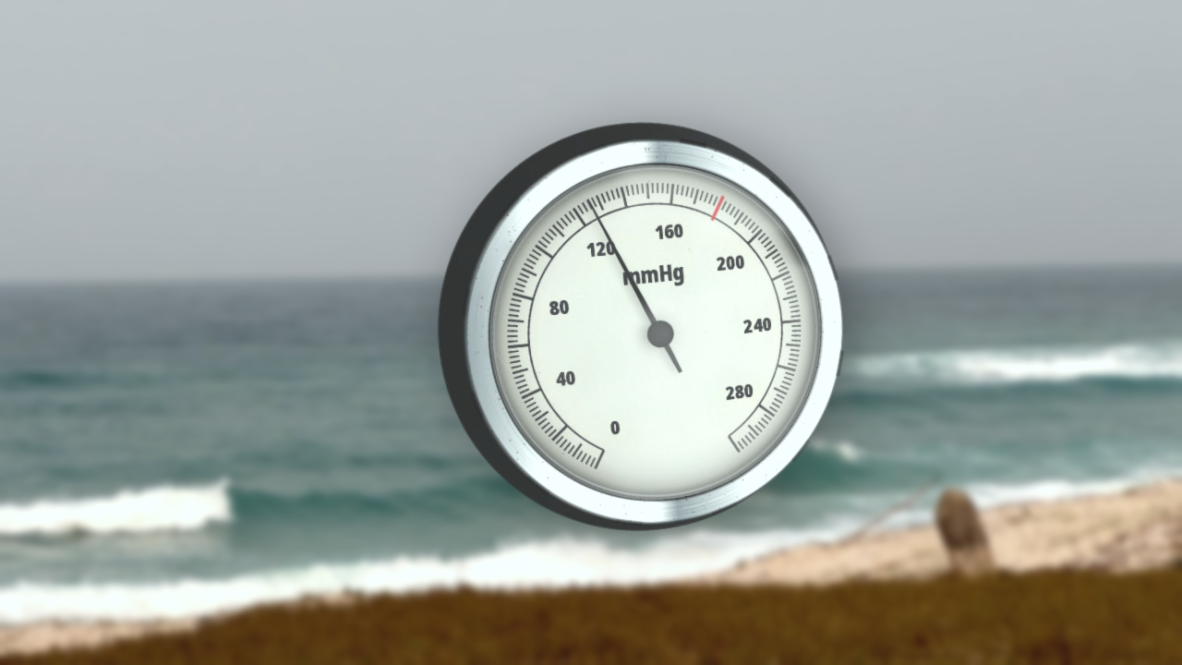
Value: mmHg 126
